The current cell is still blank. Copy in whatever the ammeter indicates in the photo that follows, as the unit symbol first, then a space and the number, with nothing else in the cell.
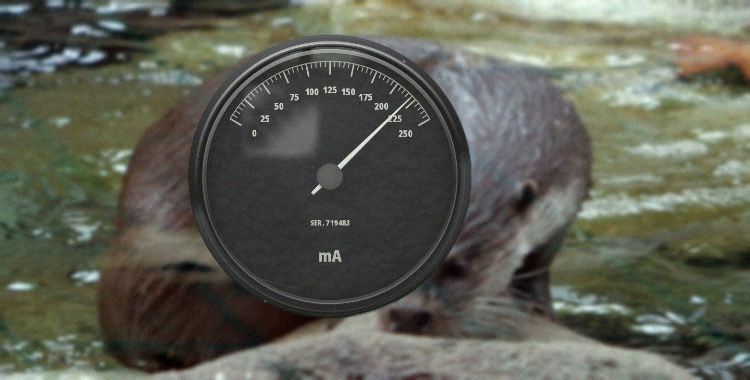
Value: mA 220
